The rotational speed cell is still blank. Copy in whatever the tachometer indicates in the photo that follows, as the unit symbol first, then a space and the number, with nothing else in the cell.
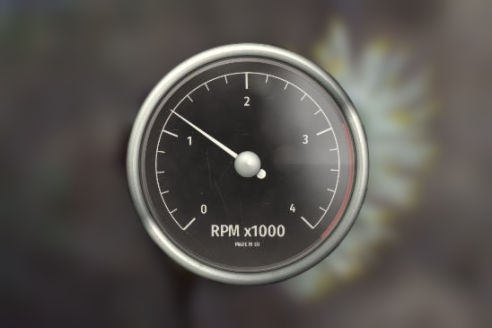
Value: rpm 1200
